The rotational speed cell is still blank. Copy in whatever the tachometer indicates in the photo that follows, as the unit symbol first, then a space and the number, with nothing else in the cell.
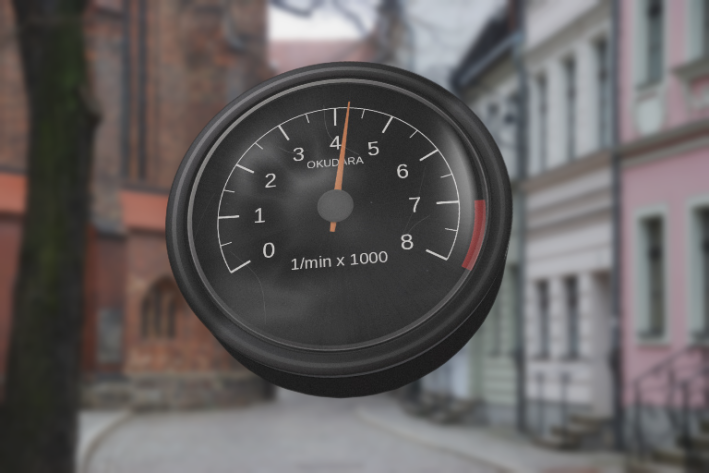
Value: rpm 4250
